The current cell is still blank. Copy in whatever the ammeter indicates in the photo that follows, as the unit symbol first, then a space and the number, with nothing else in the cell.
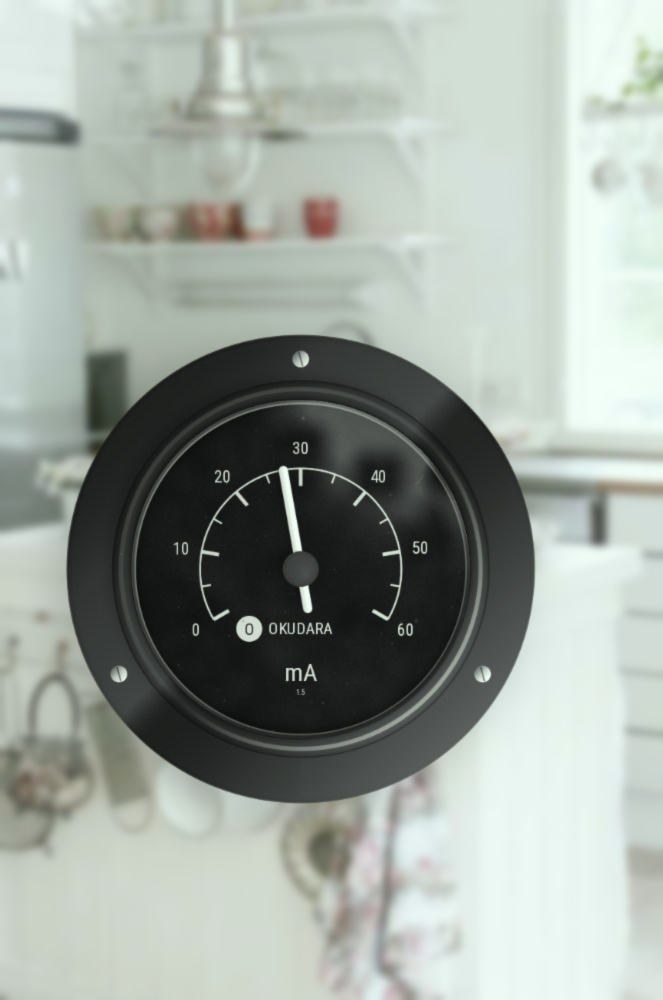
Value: mA 27.5
